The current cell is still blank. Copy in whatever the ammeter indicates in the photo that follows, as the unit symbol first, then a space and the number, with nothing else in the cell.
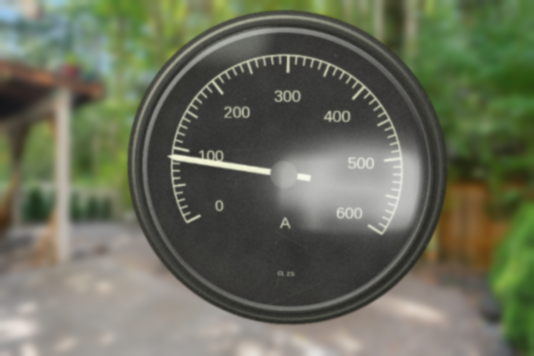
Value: A 90
